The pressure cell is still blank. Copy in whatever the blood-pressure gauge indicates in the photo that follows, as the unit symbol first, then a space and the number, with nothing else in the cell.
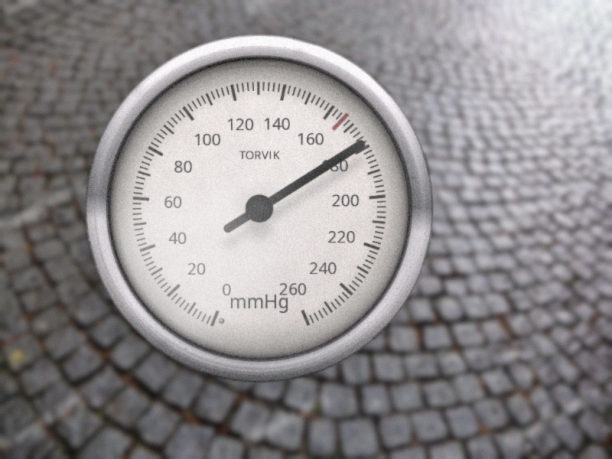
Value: mmHg 178
